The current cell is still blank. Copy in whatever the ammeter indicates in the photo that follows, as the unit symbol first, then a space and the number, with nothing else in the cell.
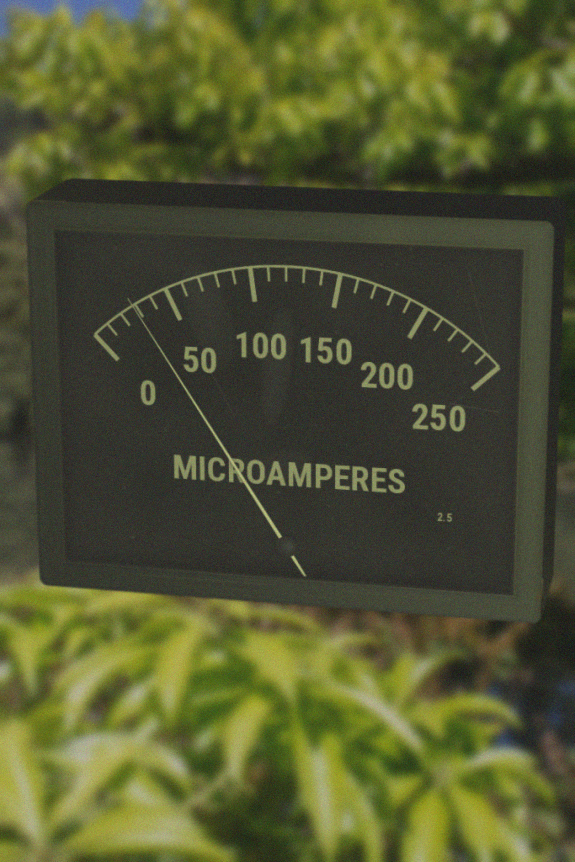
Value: µA 30
